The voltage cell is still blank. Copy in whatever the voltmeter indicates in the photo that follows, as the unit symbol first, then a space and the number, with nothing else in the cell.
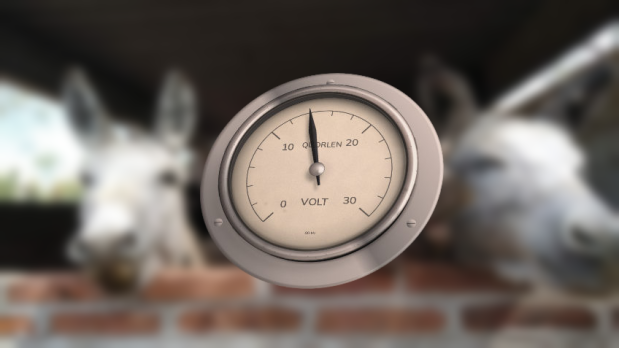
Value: V 14
